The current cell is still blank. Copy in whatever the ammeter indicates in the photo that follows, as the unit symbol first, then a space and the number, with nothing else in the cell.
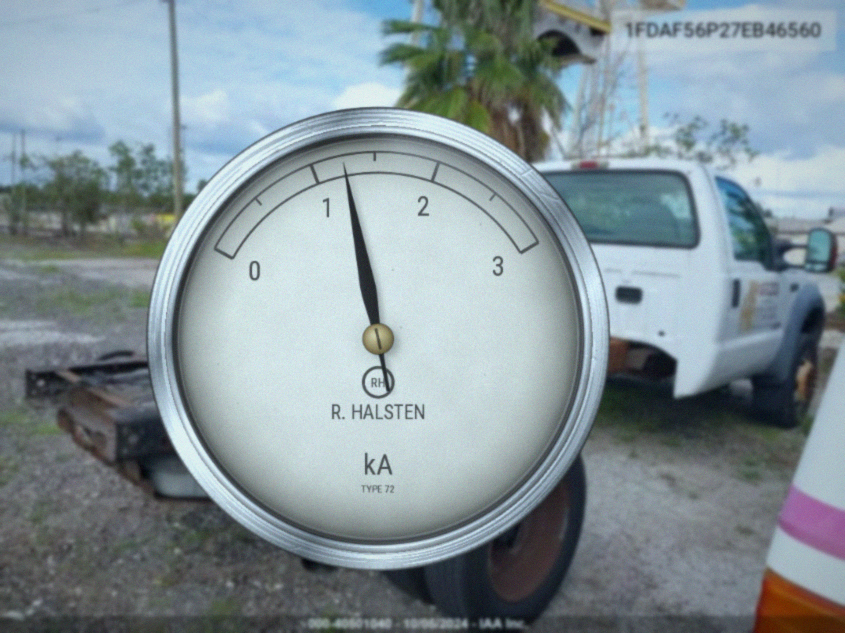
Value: kA 1.25
